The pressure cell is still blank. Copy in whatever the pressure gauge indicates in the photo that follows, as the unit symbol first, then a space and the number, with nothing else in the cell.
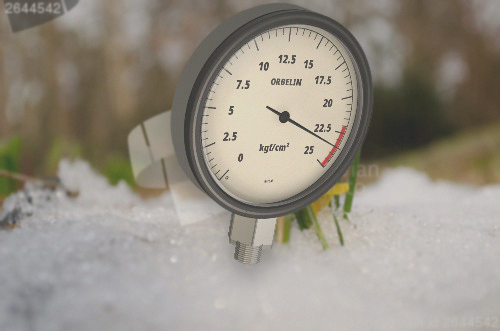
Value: kg/cm² 23.5
